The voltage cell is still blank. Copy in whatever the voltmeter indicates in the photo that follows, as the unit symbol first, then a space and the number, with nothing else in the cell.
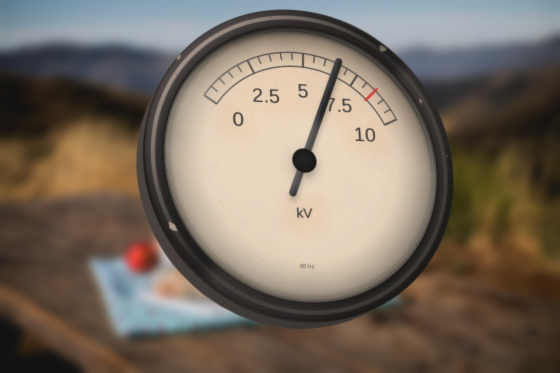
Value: kV 6.5
